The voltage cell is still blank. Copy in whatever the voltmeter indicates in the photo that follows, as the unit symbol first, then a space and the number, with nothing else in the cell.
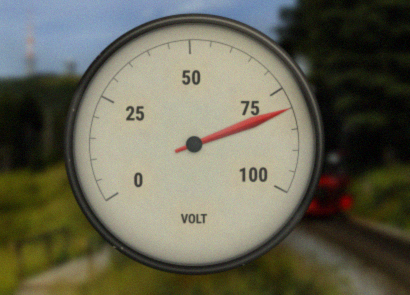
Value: V 80
